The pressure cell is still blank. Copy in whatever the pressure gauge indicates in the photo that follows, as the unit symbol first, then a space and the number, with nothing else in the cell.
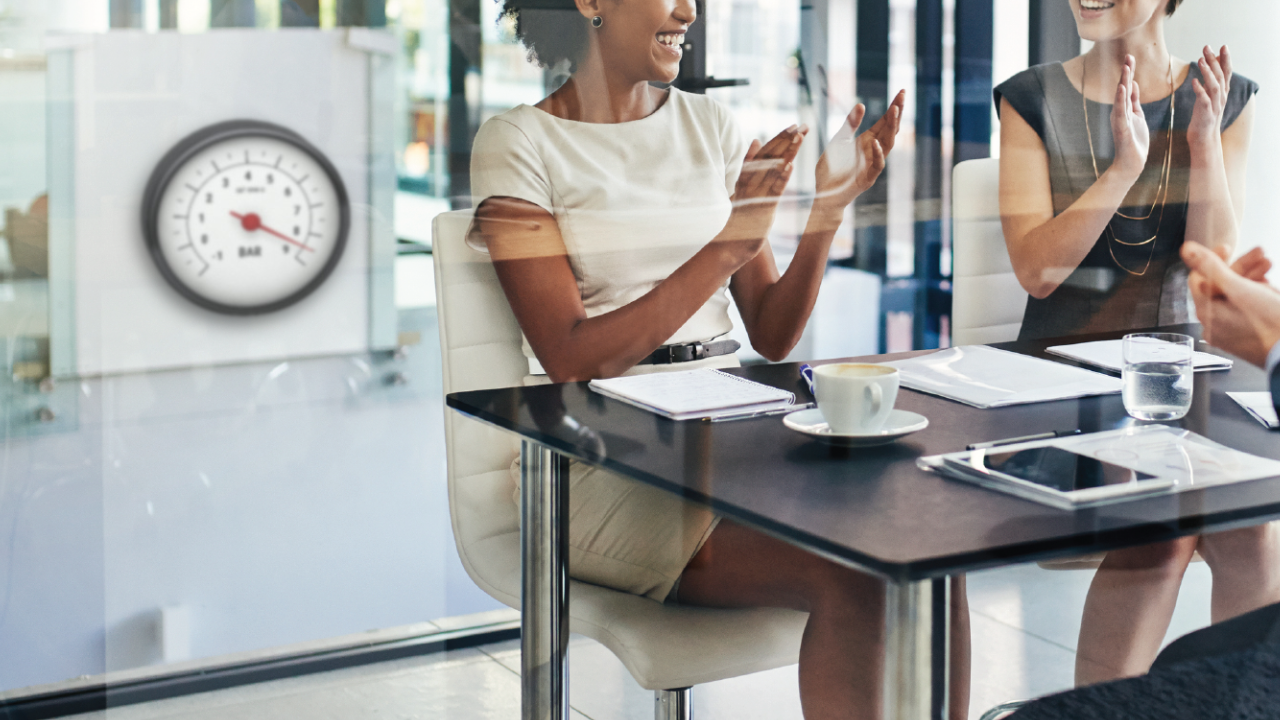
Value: bar 8.5
